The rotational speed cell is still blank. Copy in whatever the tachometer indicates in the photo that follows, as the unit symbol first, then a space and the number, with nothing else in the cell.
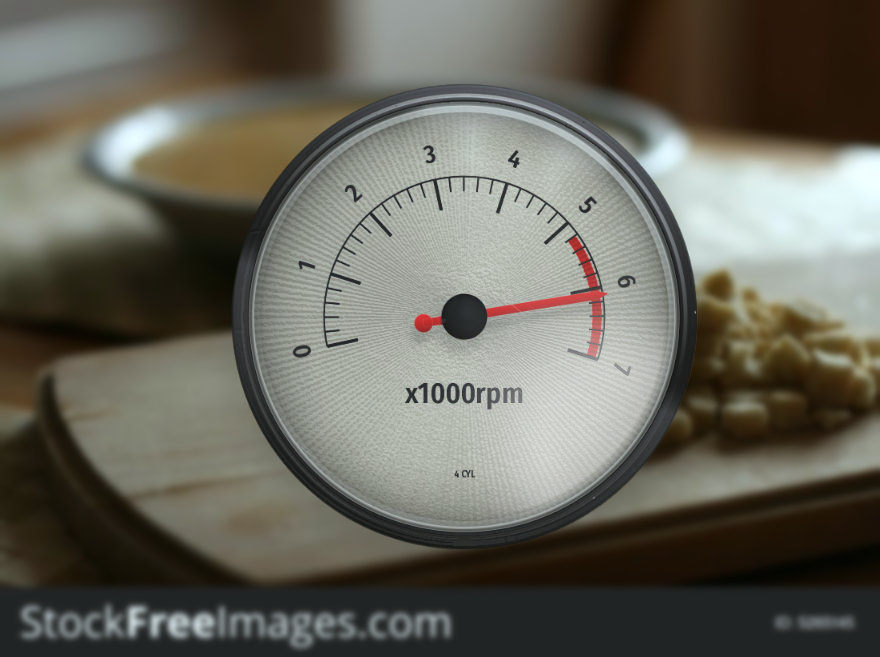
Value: rpm 6100
